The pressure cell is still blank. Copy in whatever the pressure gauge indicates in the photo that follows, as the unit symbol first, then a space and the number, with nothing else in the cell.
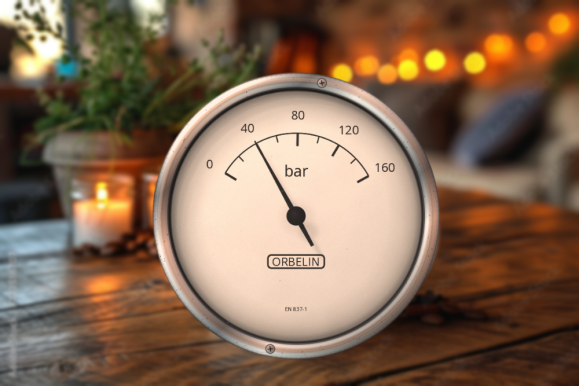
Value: bar 40
